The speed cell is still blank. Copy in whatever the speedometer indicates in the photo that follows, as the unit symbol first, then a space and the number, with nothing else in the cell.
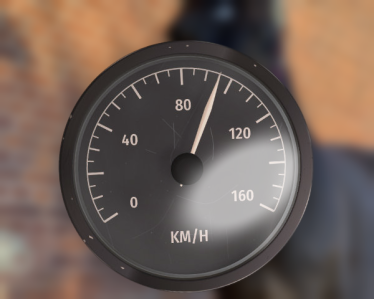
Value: km/h 95
